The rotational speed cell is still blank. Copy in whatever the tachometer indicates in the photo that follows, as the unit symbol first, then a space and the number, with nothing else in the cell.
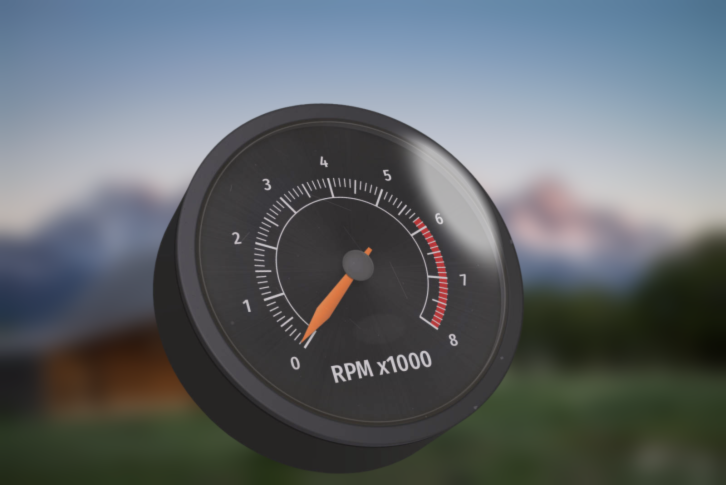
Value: rpm 100
